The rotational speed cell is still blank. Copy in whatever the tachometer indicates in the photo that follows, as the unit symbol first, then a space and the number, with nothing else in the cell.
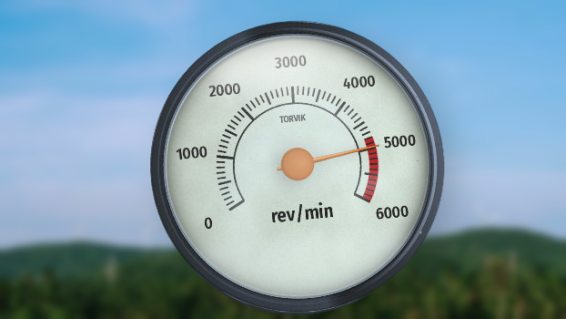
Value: rpm 5000
